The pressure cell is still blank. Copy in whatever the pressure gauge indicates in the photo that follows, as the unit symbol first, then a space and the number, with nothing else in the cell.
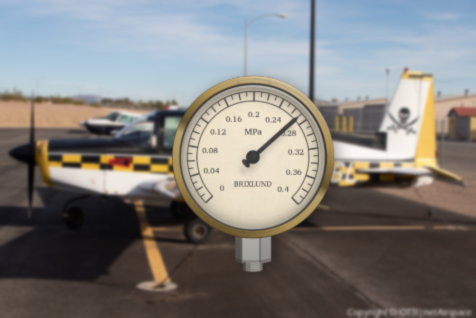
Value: MPa 0.27
